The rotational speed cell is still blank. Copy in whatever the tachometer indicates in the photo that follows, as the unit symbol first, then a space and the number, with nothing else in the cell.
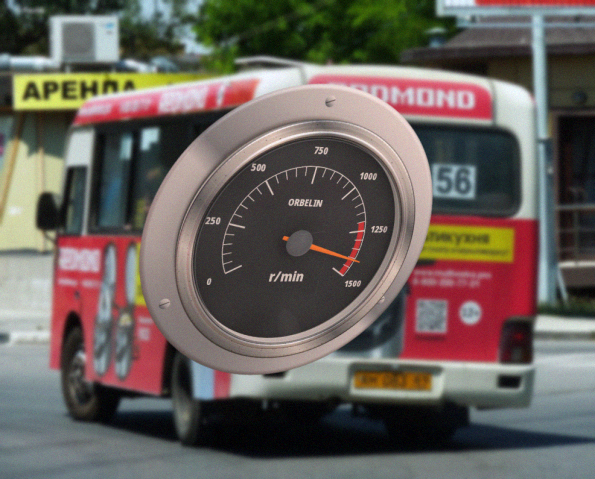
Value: rpm 1400
